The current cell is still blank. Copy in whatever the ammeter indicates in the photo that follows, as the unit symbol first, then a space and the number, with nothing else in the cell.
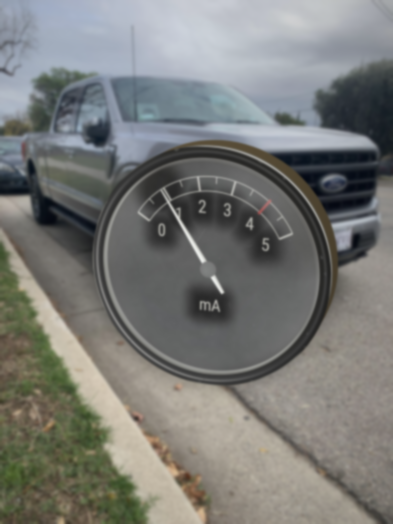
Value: mA 1
